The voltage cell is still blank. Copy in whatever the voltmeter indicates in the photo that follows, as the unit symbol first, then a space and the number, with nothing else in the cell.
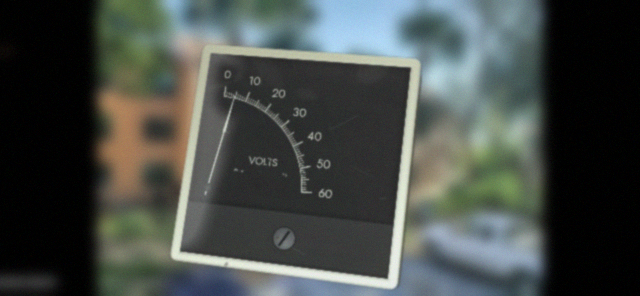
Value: V 5
